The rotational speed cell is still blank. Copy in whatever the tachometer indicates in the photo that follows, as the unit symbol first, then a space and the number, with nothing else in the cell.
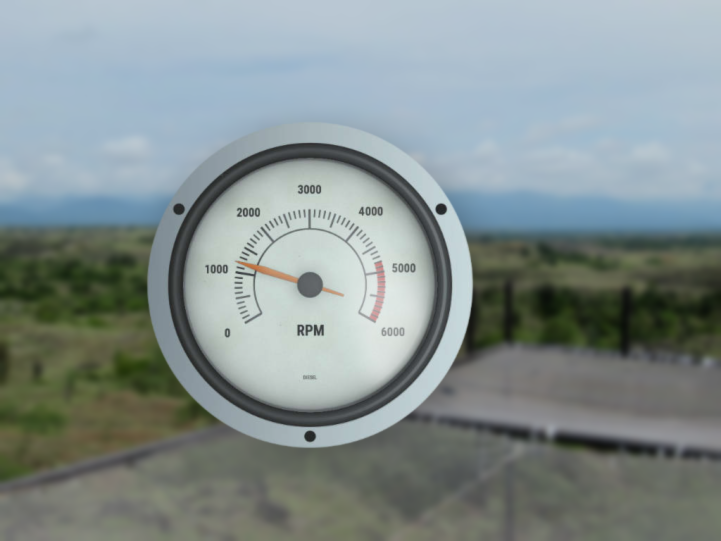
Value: rpm 1200
